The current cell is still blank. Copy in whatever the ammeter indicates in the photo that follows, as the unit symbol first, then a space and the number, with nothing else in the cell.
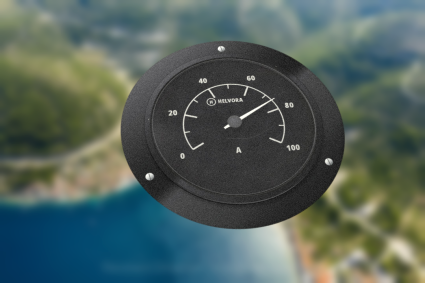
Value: A 75
